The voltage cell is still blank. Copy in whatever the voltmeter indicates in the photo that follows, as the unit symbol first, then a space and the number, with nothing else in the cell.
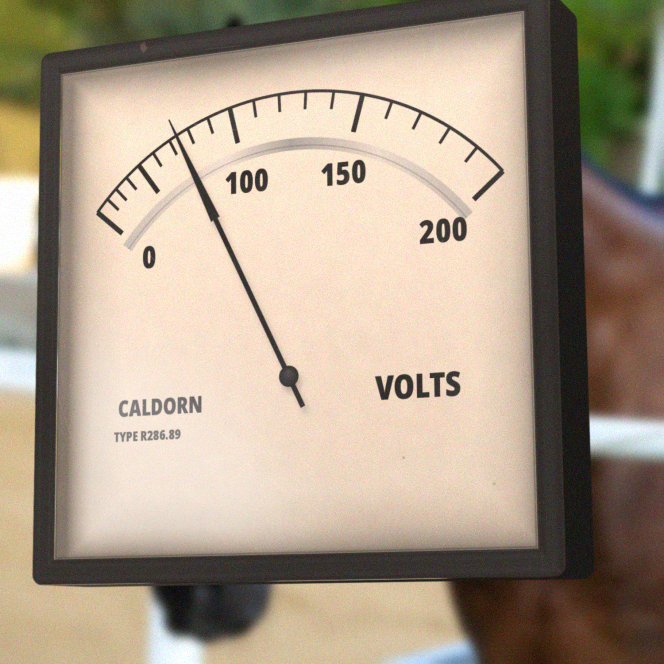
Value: V 75
